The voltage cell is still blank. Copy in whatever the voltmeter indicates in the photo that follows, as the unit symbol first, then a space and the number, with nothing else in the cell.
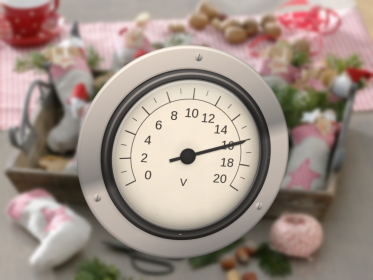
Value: V 16
